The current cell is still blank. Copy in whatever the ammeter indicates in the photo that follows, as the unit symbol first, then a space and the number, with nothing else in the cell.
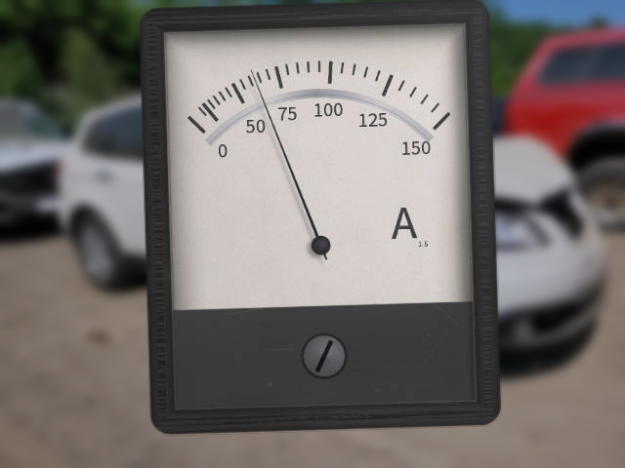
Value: A 62.5
